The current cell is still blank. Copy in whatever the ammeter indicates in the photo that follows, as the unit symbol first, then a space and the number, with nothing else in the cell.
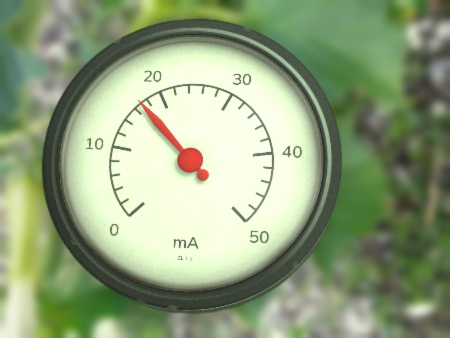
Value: mA 17
